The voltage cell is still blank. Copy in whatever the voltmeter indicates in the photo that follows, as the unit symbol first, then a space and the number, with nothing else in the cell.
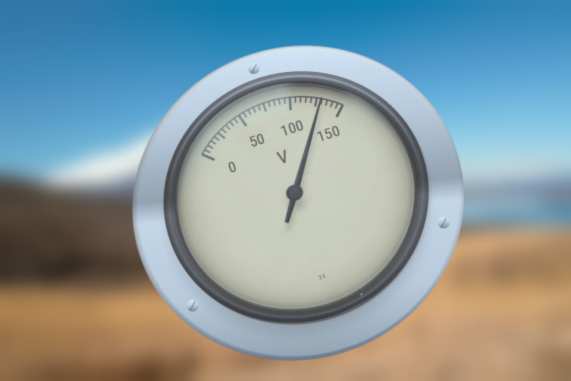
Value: V 130
